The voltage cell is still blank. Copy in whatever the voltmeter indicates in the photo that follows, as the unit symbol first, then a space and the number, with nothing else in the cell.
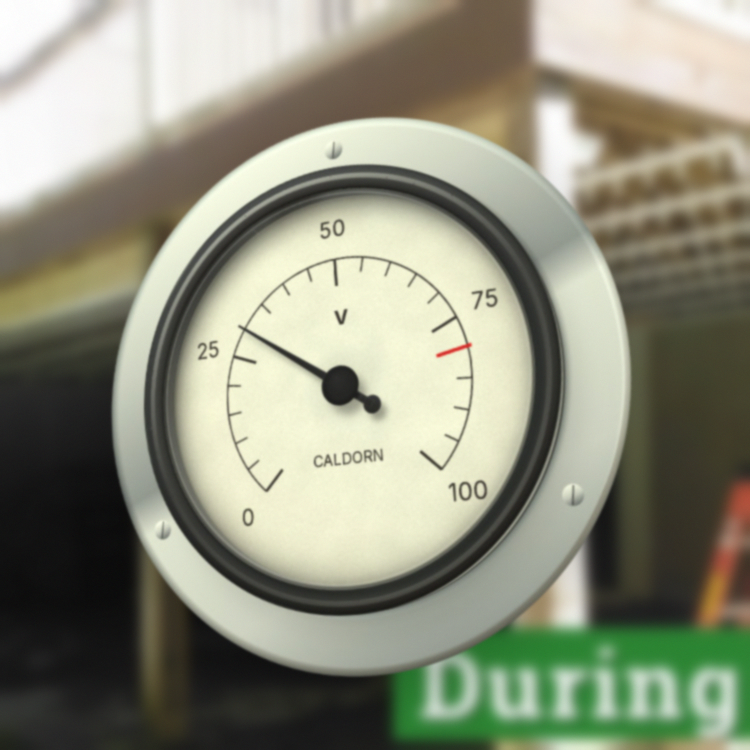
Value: V 30
